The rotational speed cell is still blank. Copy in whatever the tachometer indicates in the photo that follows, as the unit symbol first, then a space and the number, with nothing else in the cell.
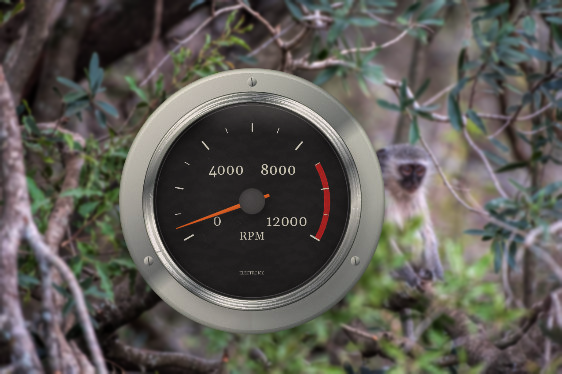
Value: rpm 500
